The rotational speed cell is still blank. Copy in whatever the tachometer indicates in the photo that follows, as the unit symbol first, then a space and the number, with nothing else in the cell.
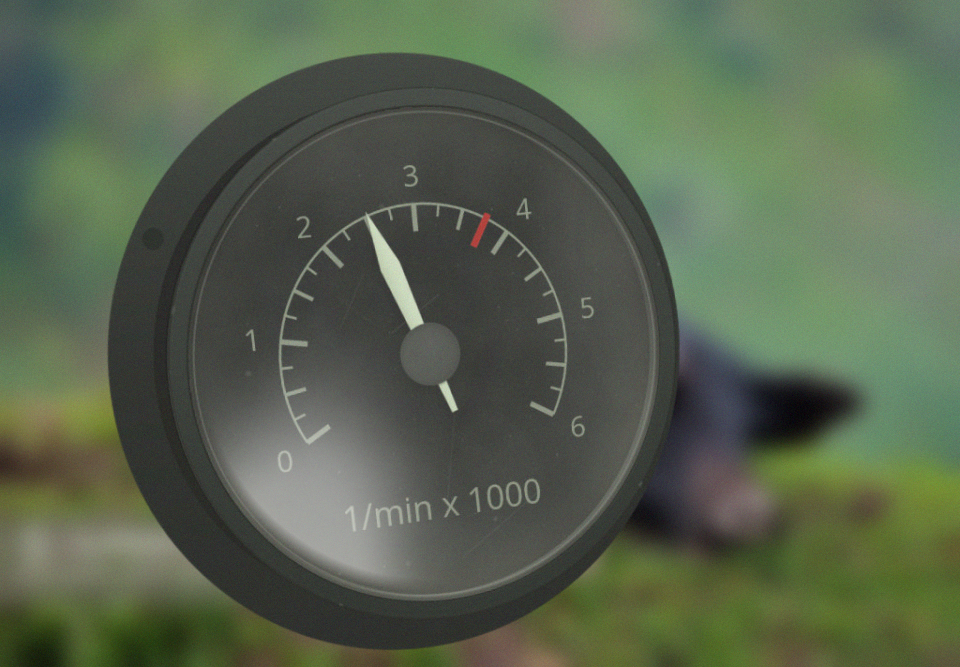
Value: rpm 2500
